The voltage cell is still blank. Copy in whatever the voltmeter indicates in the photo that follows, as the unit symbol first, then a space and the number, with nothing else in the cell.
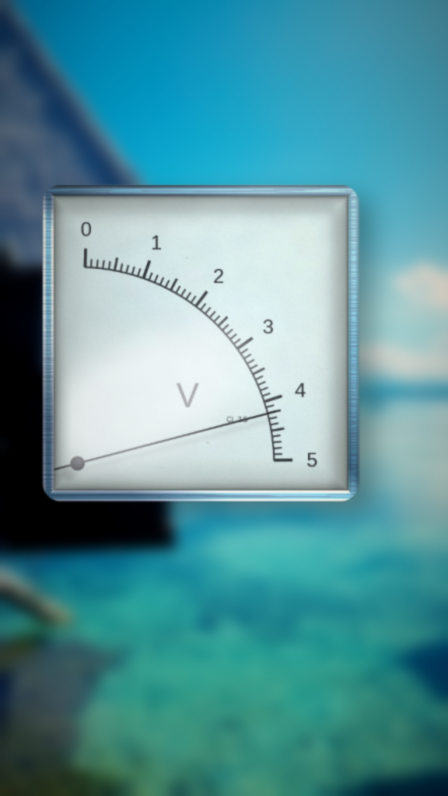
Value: V 4.2
